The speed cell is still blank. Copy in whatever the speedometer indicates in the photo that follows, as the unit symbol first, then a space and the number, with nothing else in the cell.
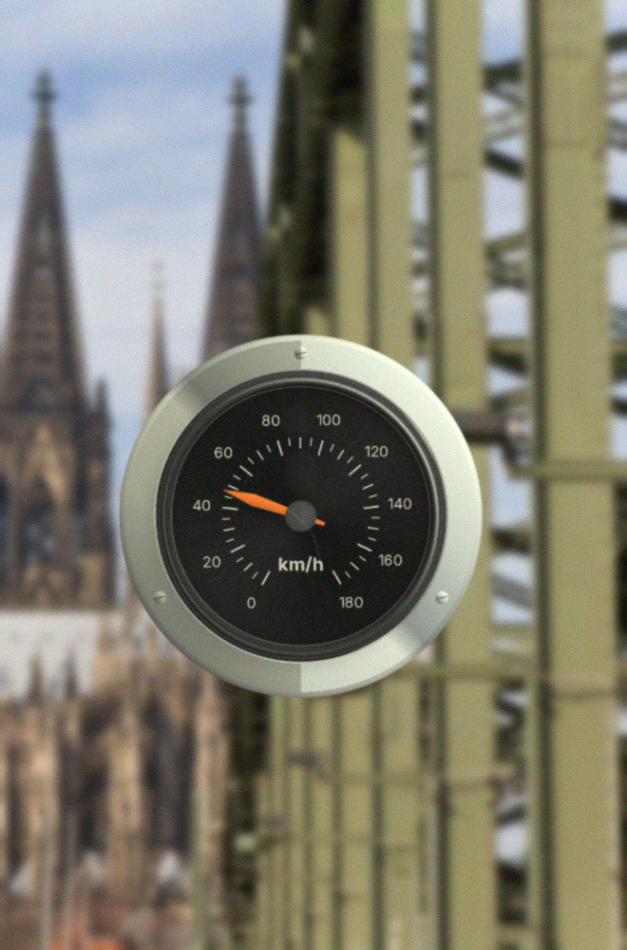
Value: km/h 47.5
